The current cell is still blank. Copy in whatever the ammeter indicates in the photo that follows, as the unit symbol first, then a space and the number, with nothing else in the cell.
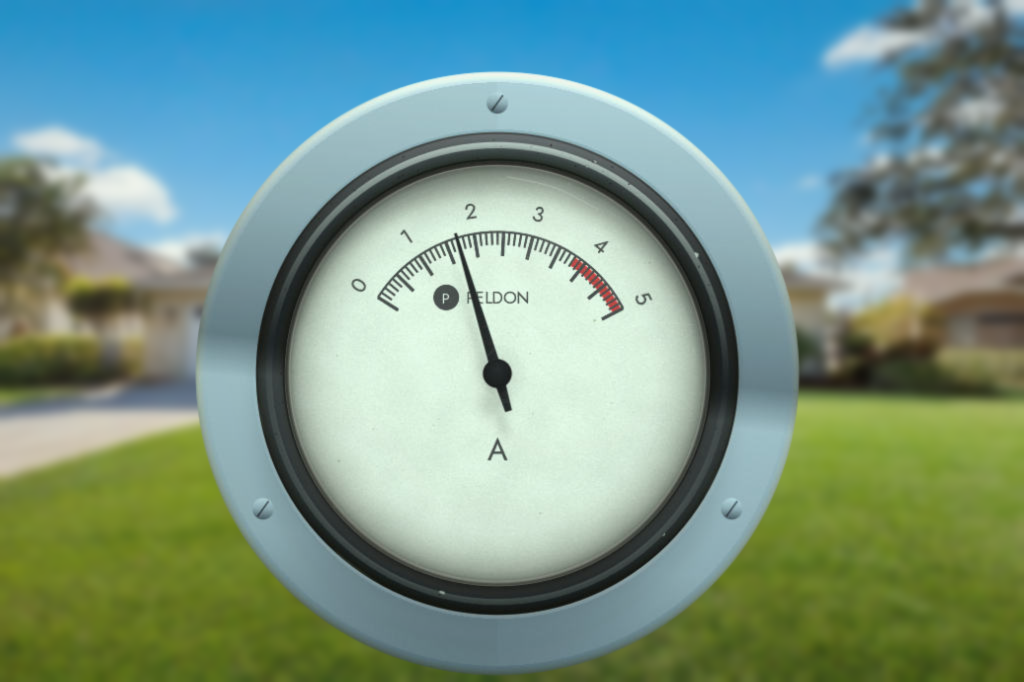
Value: A 1.7
